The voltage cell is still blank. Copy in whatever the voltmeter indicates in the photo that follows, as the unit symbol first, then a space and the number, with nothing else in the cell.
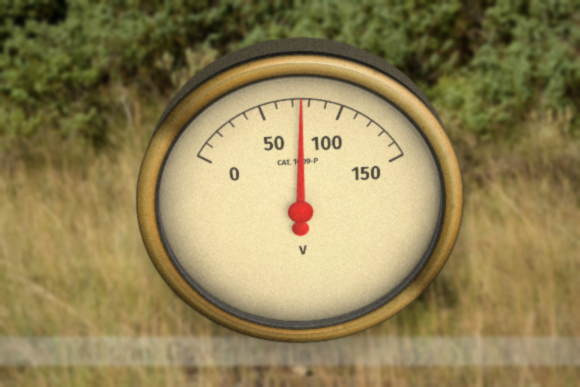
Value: V 75
